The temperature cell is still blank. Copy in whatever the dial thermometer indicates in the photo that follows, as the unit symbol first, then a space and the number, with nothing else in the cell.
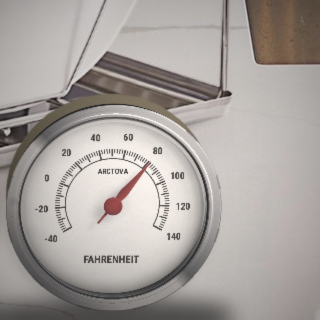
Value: °F 80
